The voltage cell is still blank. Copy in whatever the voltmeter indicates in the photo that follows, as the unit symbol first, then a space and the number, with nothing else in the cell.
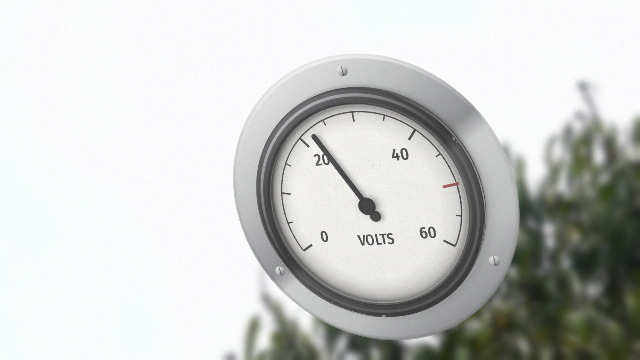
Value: V 22.5
